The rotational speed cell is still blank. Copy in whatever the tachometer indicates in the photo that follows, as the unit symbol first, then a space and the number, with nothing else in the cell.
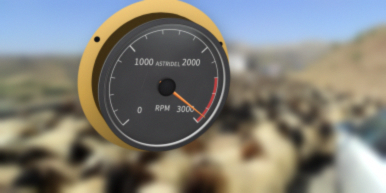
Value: rpm 2900
